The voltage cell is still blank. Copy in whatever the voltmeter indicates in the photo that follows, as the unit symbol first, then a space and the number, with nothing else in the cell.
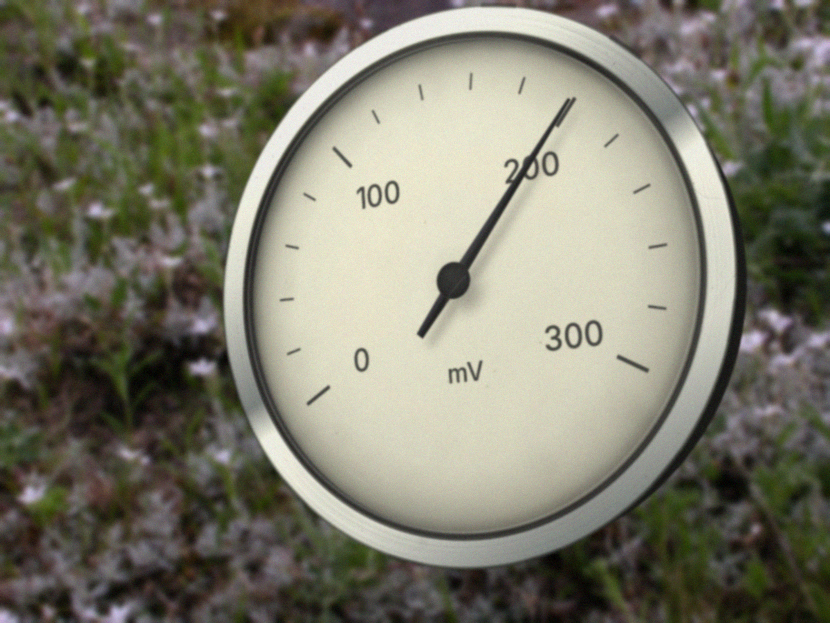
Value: mV 200
